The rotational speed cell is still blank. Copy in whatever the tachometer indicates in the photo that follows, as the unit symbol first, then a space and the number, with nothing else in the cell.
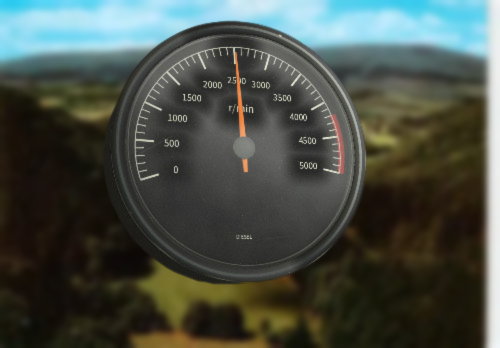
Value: rpm 2500
